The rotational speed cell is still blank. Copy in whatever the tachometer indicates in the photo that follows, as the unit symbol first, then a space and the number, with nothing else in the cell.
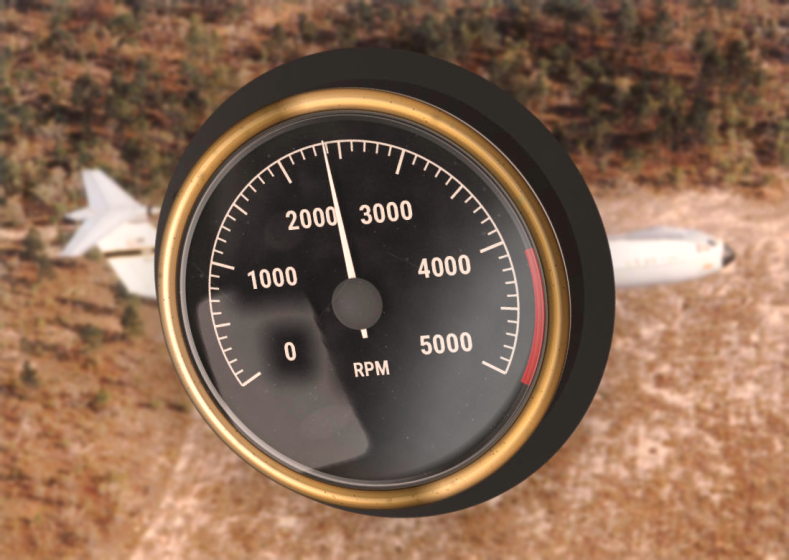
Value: rpm 2400
